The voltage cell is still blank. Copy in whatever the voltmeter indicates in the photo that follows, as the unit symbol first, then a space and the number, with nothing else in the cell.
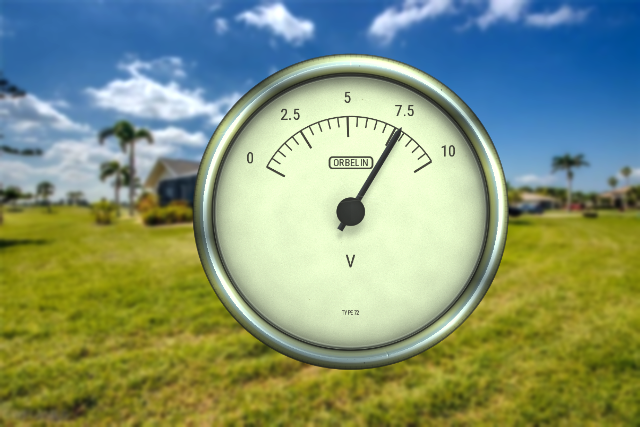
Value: V 7.75
